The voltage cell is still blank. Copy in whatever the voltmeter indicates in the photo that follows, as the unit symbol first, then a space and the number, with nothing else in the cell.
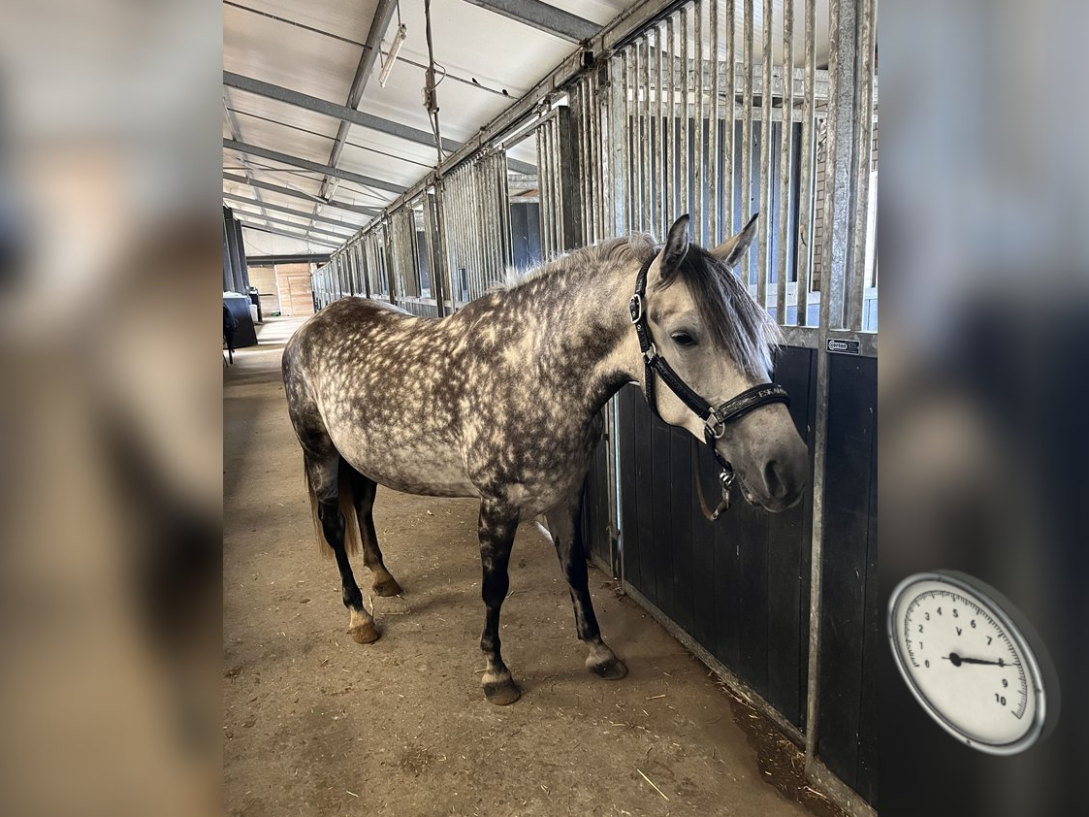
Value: V 8
